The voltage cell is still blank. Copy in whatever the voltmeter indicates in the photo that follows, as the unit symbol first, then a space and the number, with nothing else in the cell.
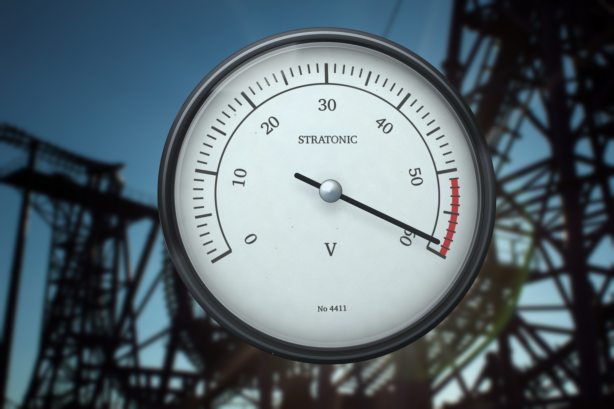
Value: V 59
